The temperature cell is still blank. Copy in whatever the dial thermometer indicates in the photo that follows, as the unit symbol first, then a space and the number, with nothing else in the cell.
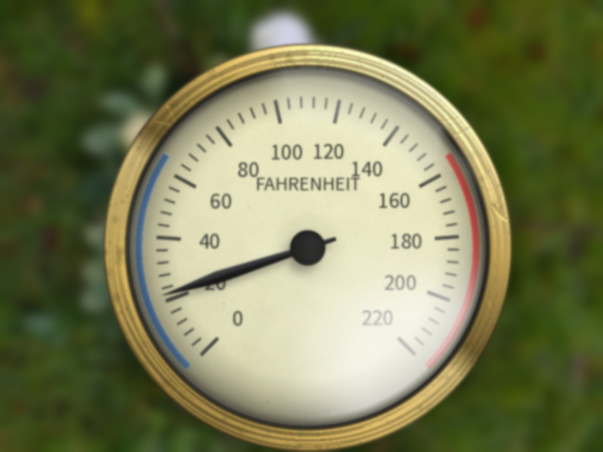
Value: °F 22
